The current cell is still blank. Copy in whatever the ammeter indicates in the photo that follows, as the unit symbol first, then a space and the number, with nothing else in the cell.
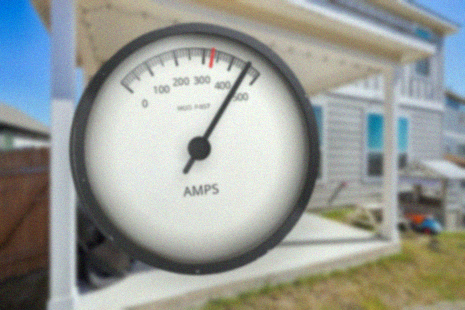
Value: A 450
